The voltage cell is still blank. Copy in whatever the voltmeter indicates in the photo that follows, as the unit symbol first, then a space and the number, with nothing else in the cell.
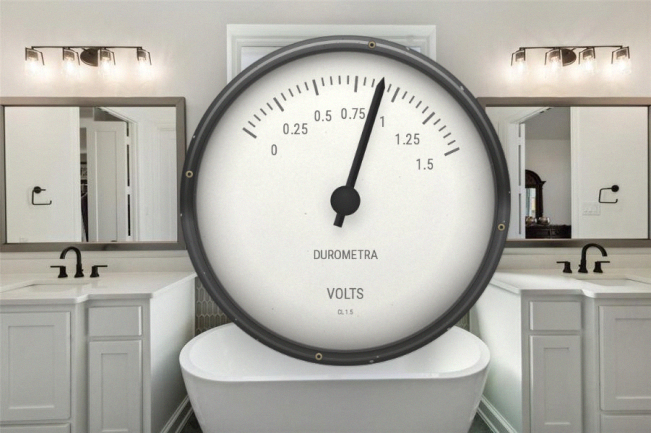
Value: V 0.9
